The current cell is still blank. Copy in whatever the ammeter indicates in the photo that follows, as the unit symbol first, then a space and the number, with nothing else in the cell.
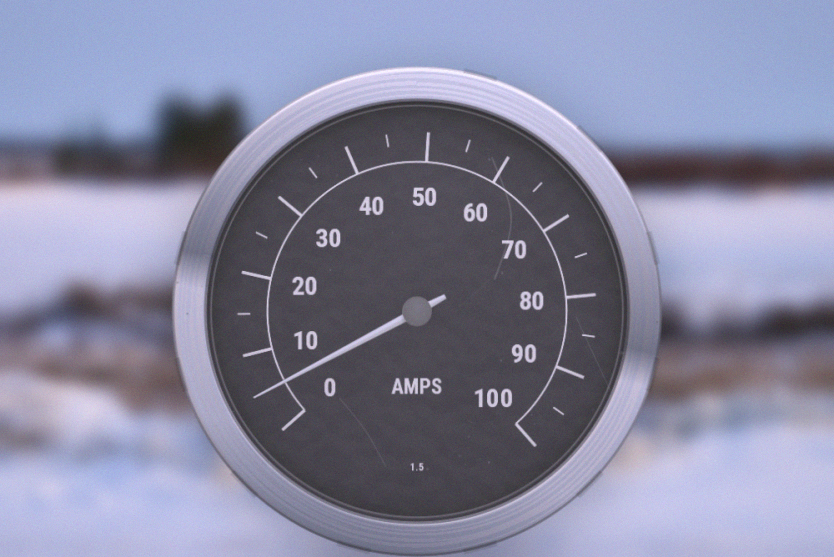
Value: A 5
